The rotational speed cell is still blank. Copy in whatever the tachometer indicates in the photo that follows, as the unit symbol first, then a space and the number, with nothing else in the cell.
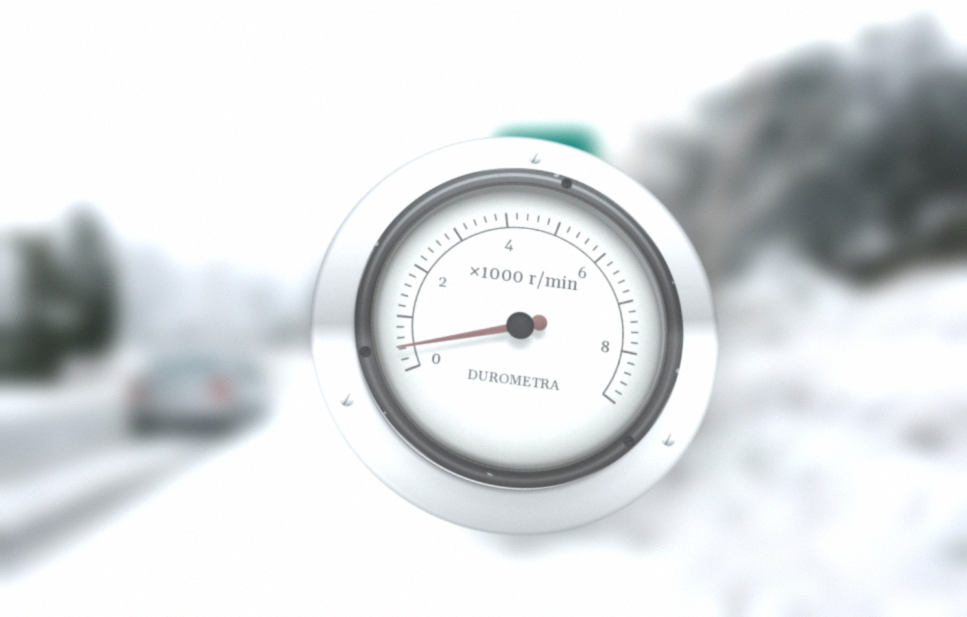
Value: rpm 400
